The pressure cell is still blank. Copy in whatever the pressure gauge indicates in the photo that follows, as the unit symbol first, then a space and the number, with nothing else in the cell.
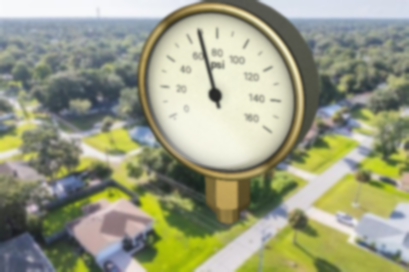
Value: psi 70
